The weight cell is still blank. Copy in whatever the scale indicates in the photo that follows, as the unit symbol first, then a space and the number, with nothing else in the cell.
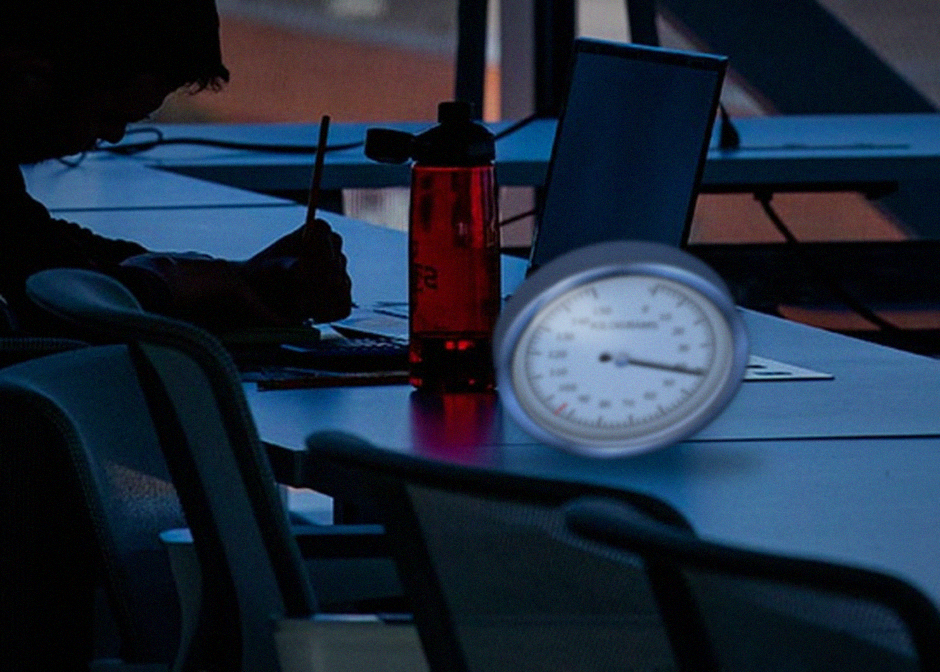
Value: kg 40
